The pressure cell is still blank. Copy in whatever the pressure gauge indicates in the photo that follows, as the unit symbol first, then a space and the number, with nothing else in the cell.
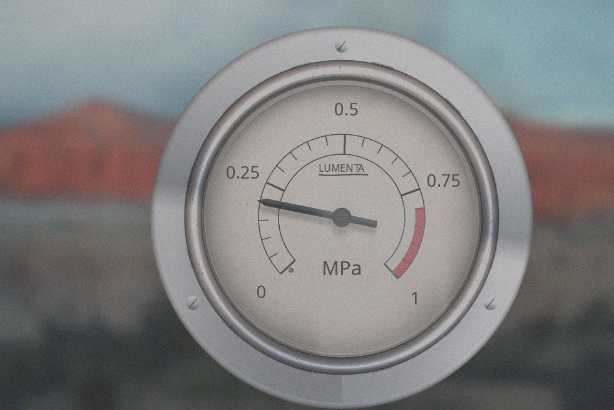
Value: MPa 0.2
